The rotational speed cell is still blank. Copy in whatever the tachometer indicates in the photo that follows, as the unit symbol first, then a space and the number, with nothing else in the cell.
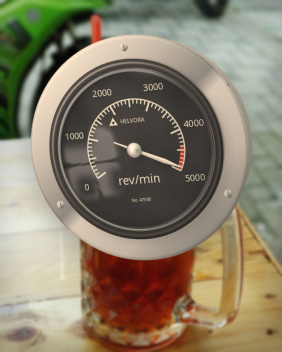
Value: rpm 4900
